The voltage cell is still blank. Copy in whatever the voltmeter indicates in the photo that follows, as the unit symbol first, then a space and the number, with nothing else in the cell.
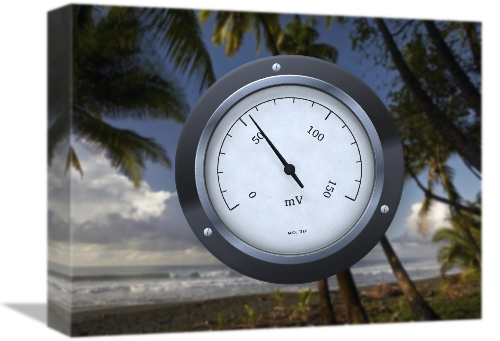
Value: mV 55
